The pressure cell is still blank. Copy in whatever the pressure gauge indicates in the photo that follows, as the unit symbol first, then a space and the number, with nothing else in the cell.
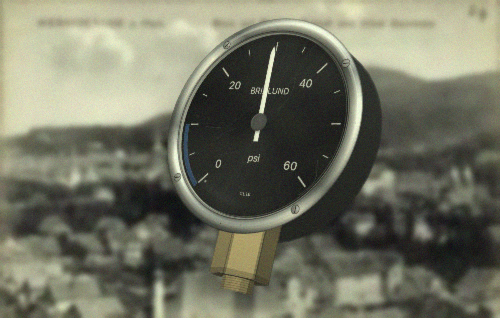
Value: psi 30
